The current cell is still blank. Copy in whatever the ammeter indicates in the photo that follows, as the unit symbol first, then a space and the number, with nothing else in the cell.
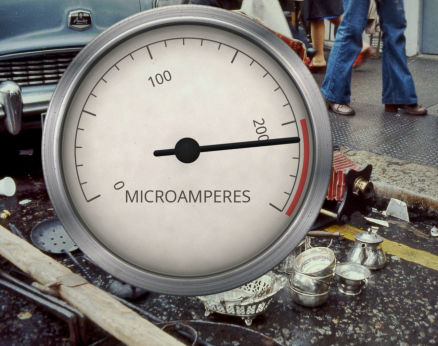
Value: µA 210
